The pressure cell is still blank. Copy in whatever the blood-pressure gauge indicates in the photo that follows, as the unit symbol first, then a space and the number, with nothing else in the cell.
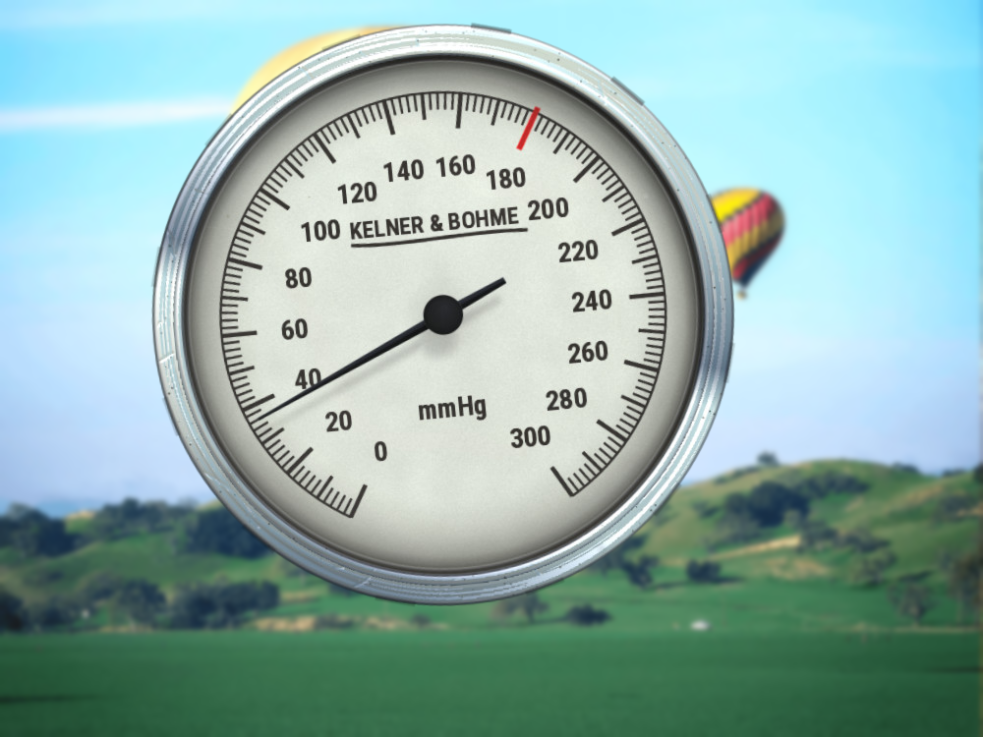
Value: mmHg 36
